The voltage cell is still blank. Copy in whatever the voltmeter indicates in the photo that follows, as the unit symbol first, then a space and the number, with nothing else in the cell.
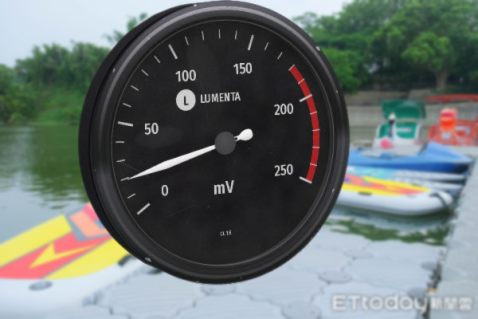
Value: mV 20
